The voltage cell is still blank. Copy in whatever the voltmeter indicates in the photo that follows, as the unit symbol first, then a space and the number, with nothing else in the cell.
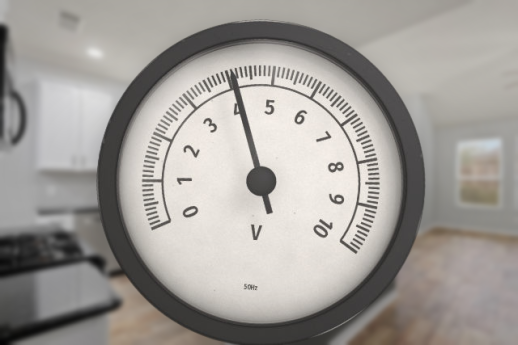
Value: V 4.1
